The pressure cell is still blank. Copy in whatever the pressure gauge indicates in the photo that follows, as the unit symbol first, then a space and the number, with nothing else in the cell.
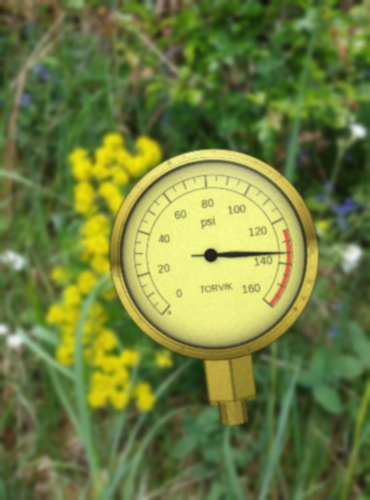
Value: psi 135
